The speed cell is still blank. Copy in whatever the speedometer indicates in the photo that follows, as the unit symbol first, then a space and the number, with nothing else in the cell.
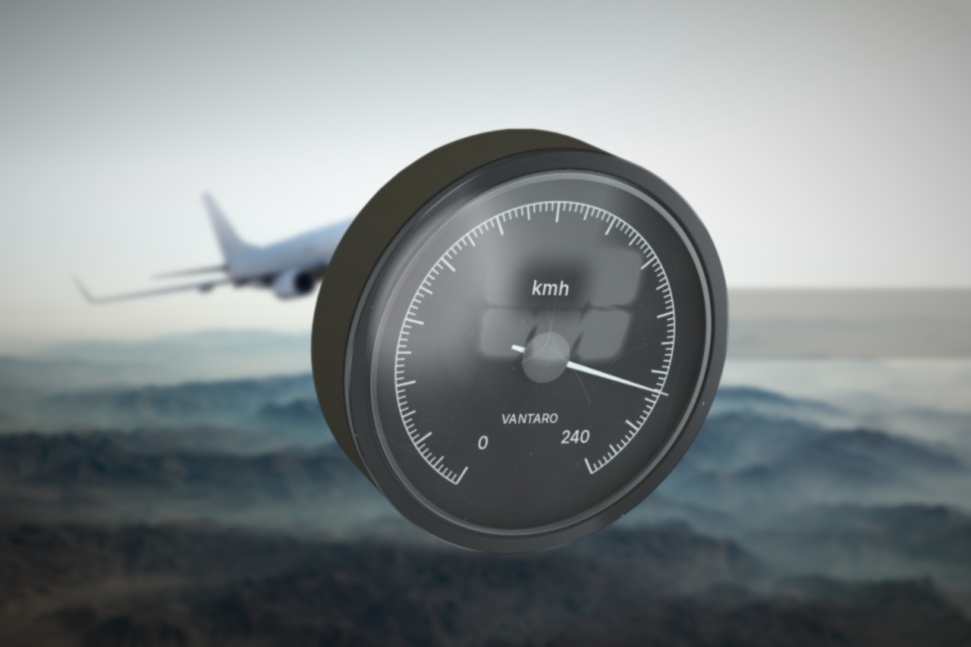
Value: km/h 206
